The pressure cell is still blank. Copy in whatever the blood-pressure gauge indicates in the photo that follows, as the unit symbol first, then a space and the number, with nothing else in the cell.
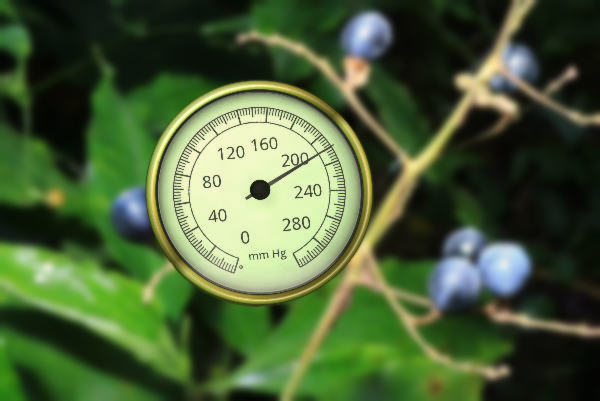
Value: mmHg 210
